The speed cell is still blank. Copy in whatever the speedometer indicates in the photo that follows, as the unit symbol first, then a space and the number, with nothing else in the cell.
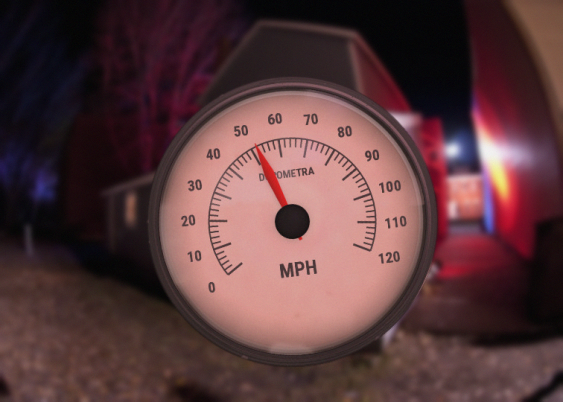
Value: mph 52
